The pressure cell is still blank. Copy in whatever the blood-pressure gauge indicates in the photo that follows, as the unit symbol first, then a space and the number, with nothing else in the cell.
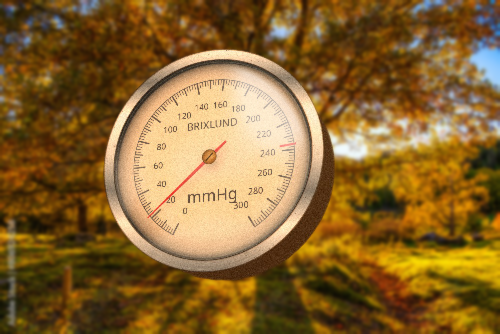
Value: mmHg 20
